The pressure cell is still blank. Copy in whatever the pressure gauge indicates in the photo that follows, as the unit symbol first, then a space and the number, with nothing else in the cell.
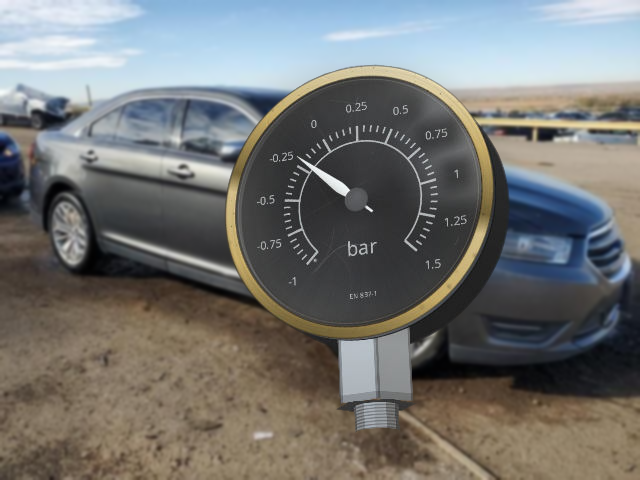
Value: bar -0.2
